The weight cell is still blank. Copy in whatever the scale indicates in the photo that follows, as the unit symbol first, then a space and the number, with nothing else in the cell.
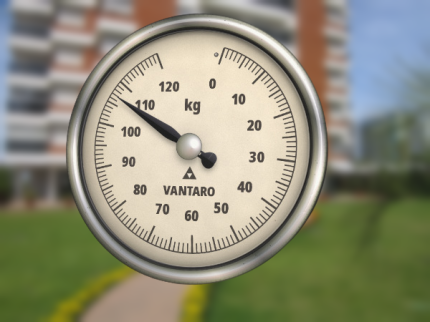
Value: kg 107
